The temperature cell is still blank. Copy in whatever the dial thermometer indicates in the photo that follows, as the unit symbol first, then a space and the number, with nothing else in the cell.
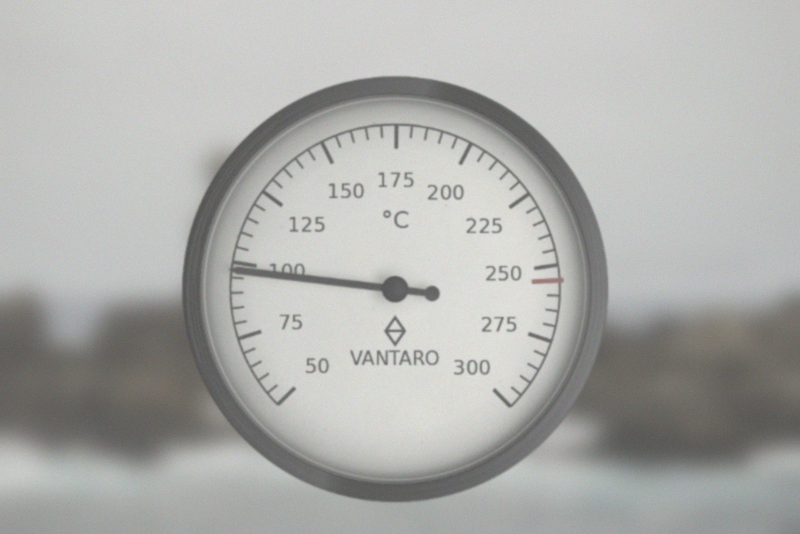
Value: °C 97.5
